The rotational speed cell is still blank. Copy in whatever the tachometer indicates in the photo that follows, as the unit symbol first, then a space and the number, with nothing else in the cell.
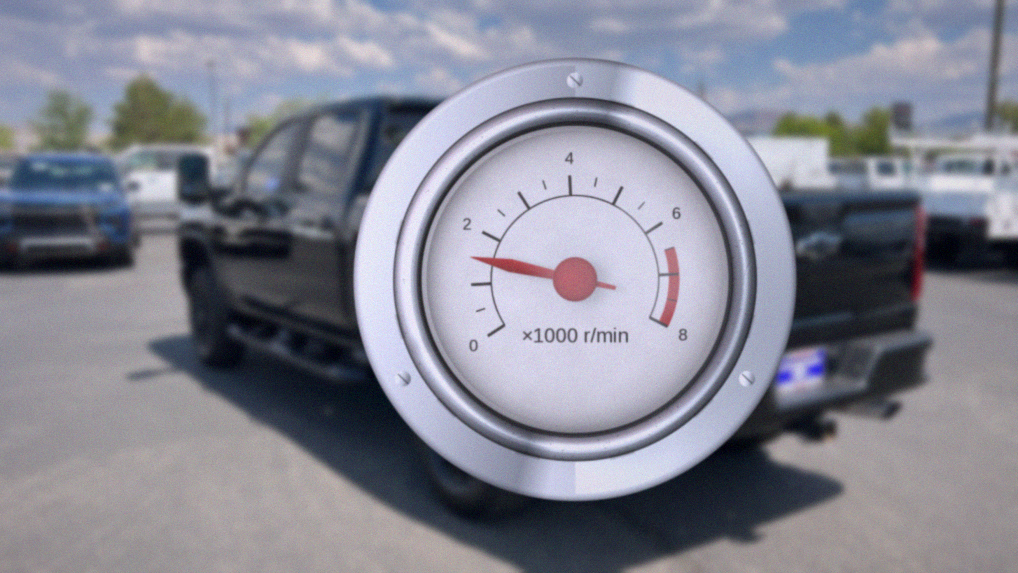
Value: rpm 1500
